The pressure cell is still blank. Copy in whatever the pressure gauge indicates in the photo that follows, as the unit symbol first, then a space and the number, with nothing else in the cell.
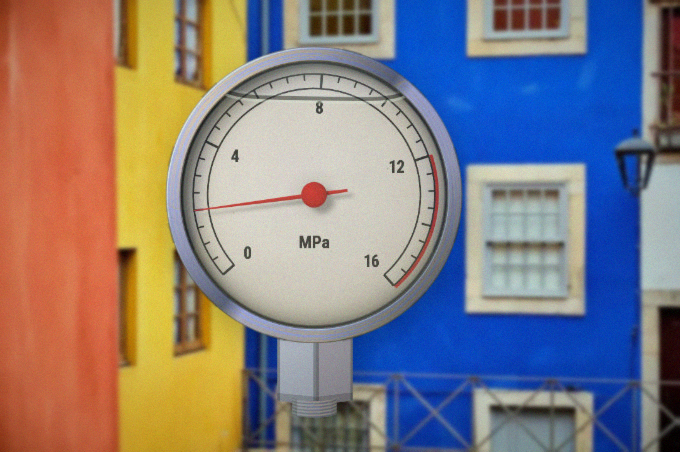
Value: MPa 2
